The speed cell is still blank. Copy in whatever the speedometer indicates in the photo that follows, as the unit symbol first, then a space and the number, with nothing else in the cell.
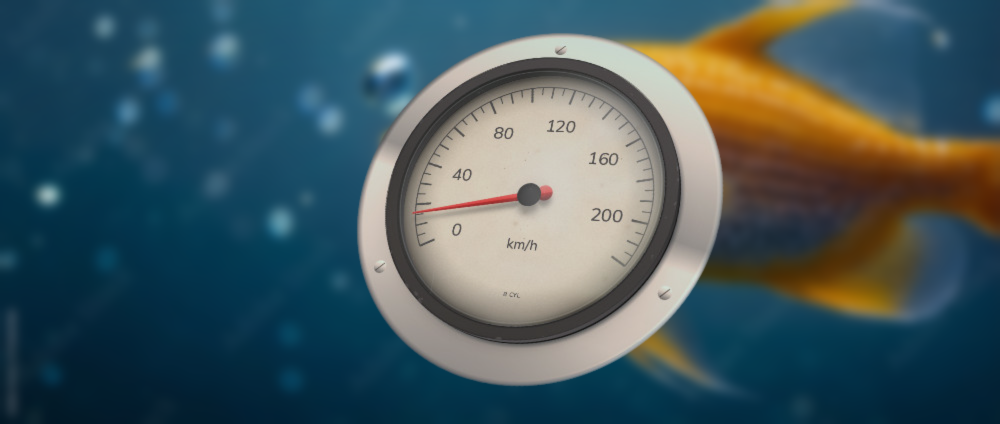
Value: km/h 15
